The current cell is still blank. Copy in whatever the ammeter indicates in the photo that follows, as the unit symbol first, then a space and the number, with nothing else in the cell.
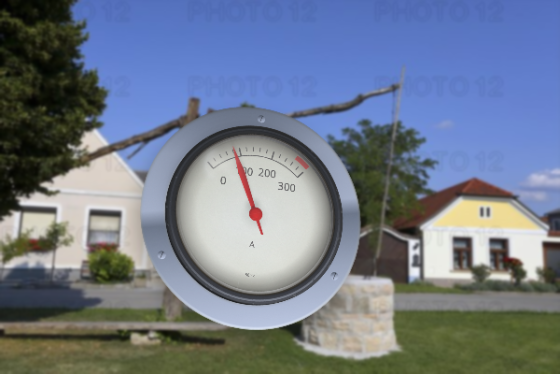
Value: A 80
